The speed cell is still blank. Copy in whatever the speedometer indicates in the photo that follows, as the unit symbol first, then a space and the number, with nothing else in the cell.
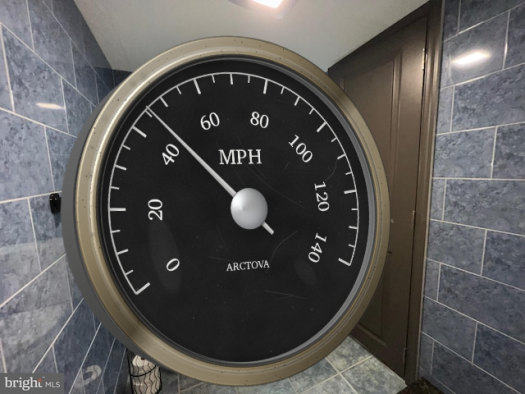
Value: mph 45
